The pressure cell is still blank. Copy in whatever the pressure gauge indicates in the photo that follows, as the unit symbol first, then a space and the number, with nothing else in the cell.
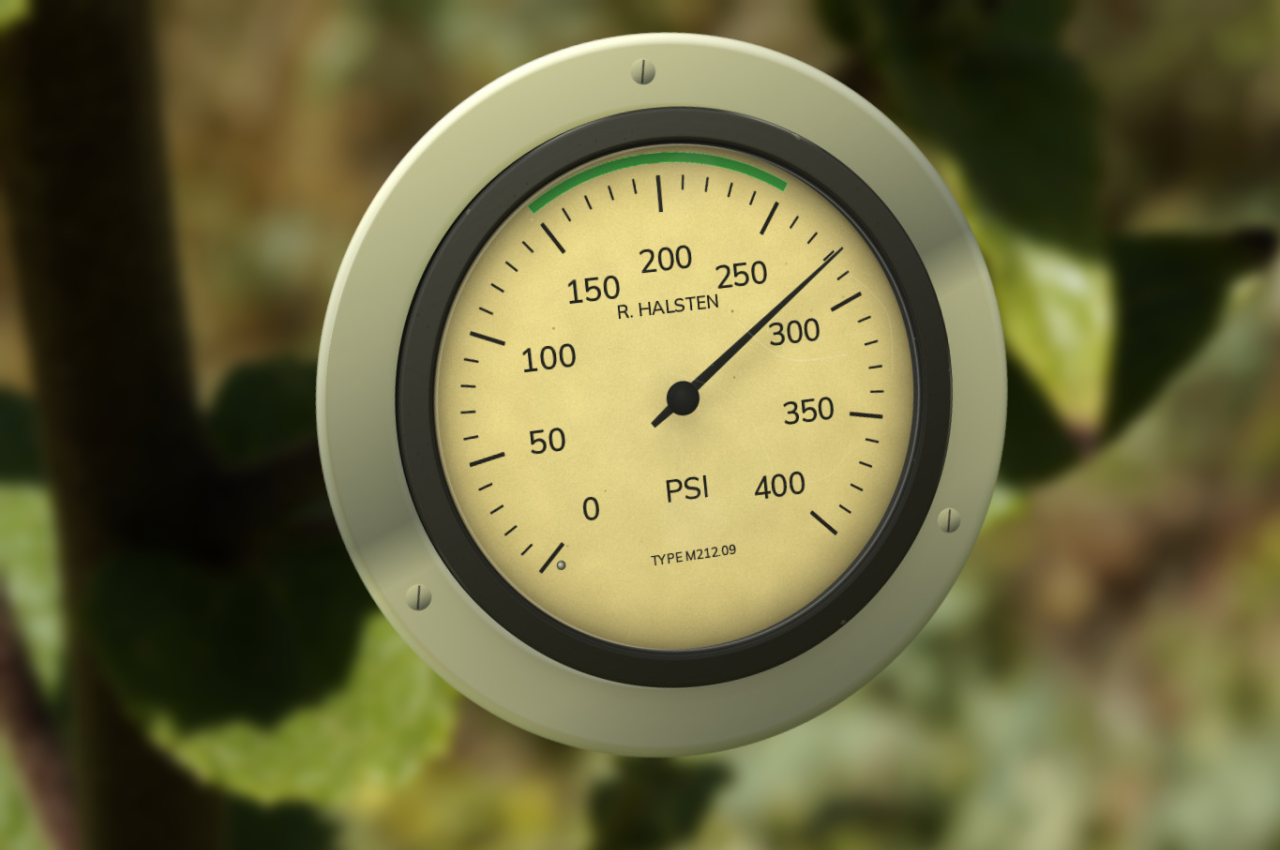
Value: psi 280
